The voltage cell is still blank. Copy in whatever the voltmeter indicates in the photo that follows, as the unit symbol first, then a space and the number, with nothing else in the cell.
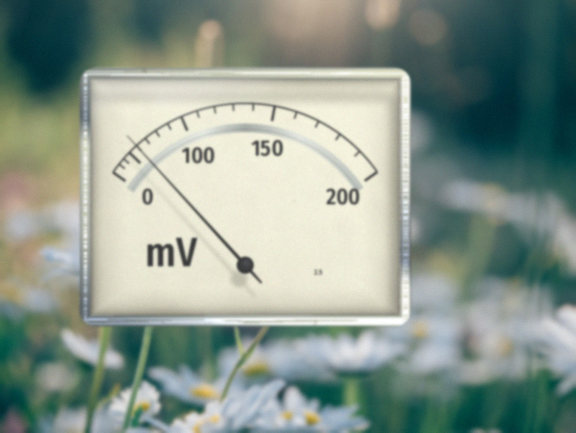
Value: mV 60
